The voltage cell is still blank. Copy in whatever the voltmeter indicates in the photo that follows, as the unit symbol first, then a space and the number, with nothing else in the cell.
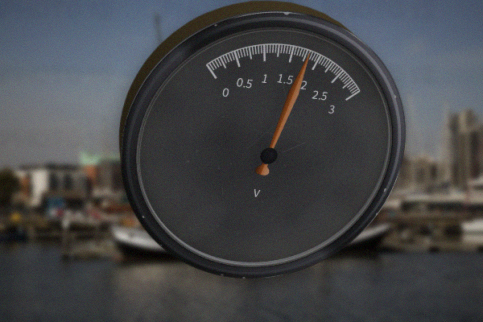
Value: V 1.75
